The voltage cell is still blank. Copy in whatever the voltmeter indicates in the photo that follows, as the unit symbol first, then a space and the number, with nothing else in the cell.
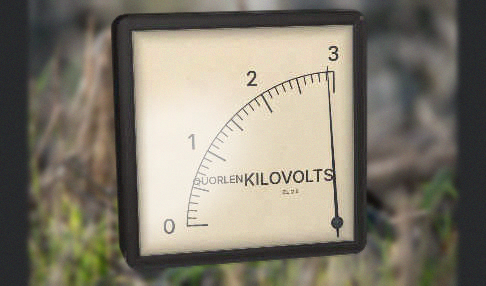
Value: kV 2.9
